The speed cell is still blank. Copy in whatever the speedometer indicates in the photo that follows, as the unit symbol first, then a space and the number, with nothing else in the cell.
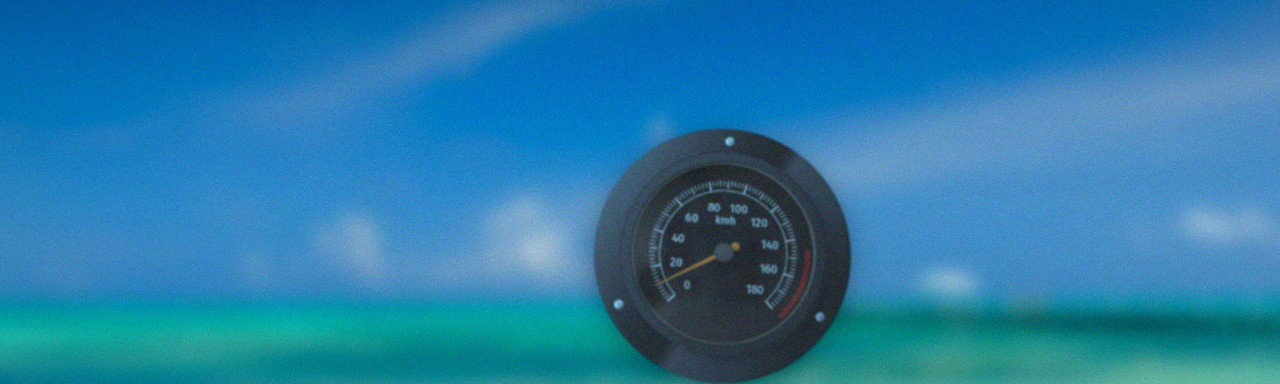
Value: km/h 10
